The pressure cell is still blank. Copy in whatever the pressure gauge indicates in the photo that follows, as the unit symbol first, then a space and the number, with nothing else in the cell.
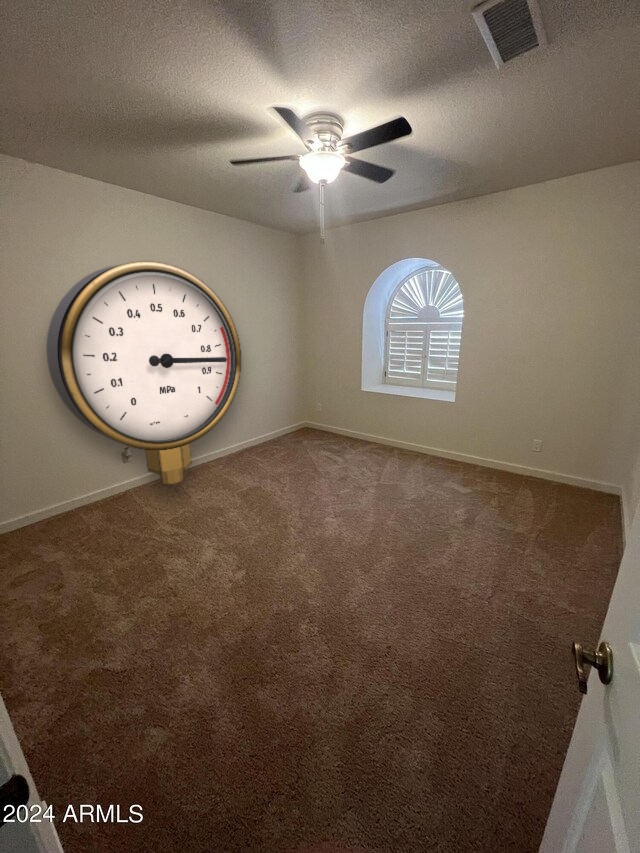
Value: MPa 0.85
